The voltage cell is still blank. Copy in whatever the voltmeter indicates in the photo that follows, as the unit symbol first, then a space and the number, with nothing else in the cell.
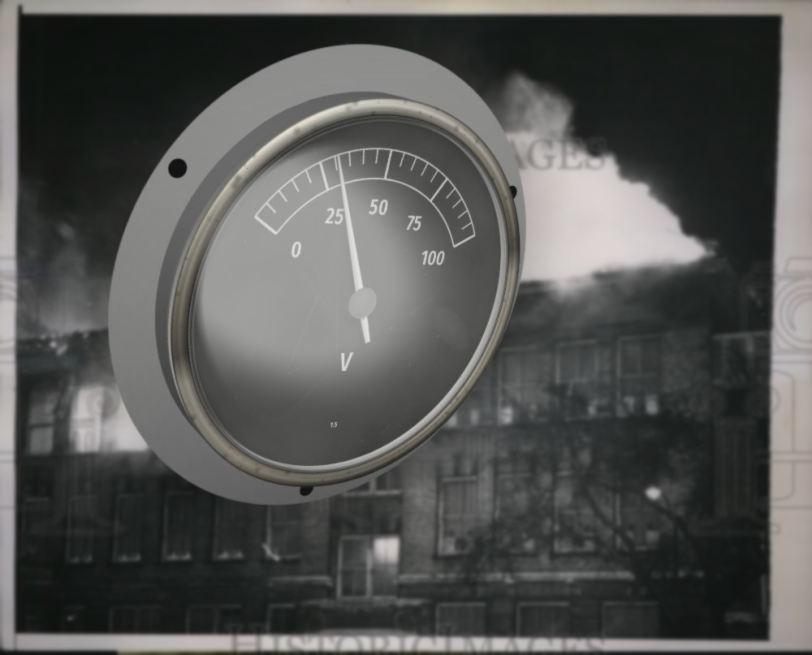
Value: V 30
